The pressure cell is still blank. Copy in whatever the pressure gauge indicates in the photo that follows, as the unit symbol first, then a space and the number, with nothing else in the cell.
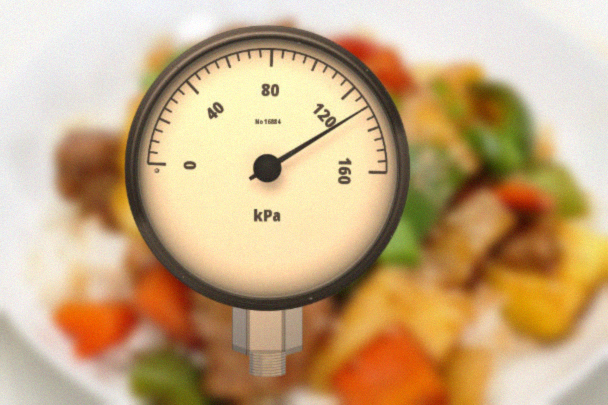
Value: kPa 130
